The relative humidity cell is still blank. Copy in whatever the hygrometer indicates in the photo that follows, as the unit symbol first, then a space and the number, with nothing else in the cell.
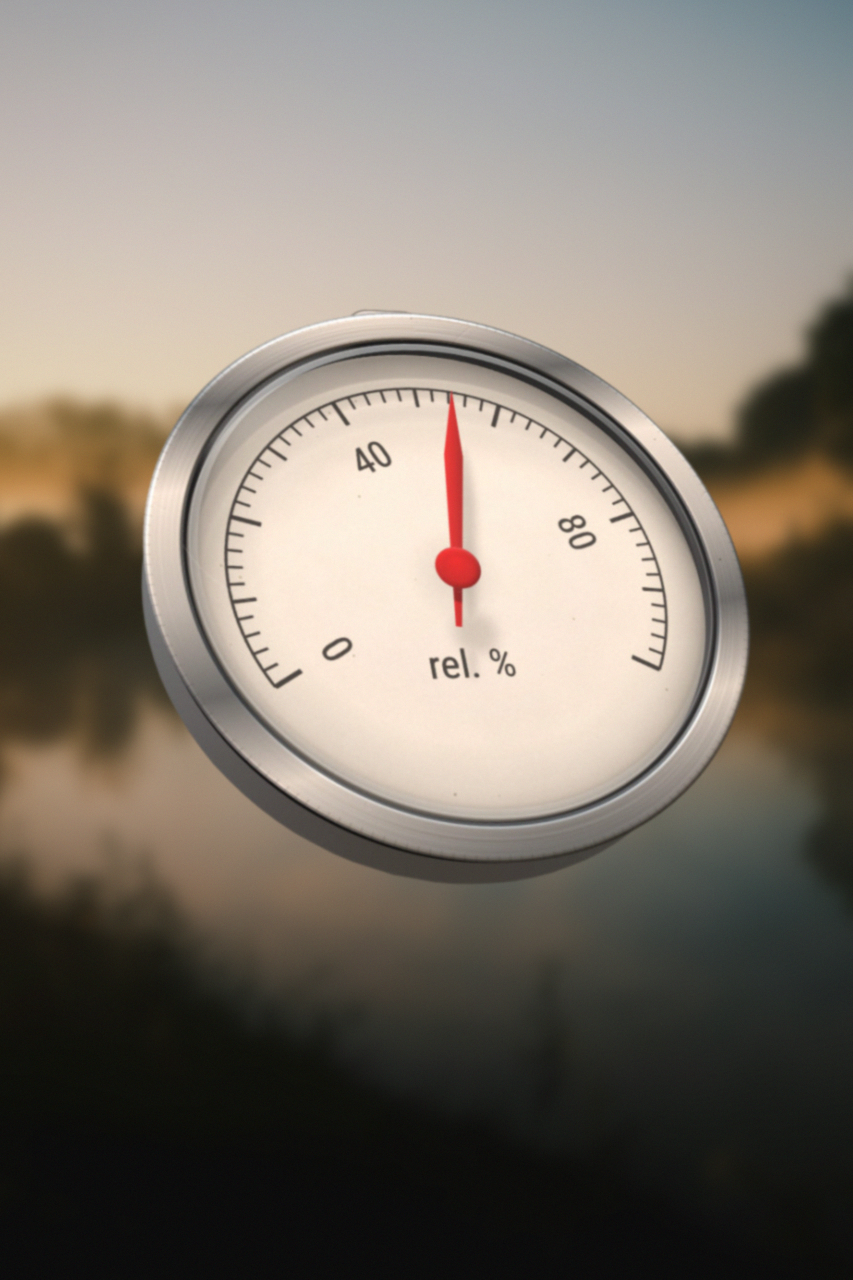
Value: % 54
